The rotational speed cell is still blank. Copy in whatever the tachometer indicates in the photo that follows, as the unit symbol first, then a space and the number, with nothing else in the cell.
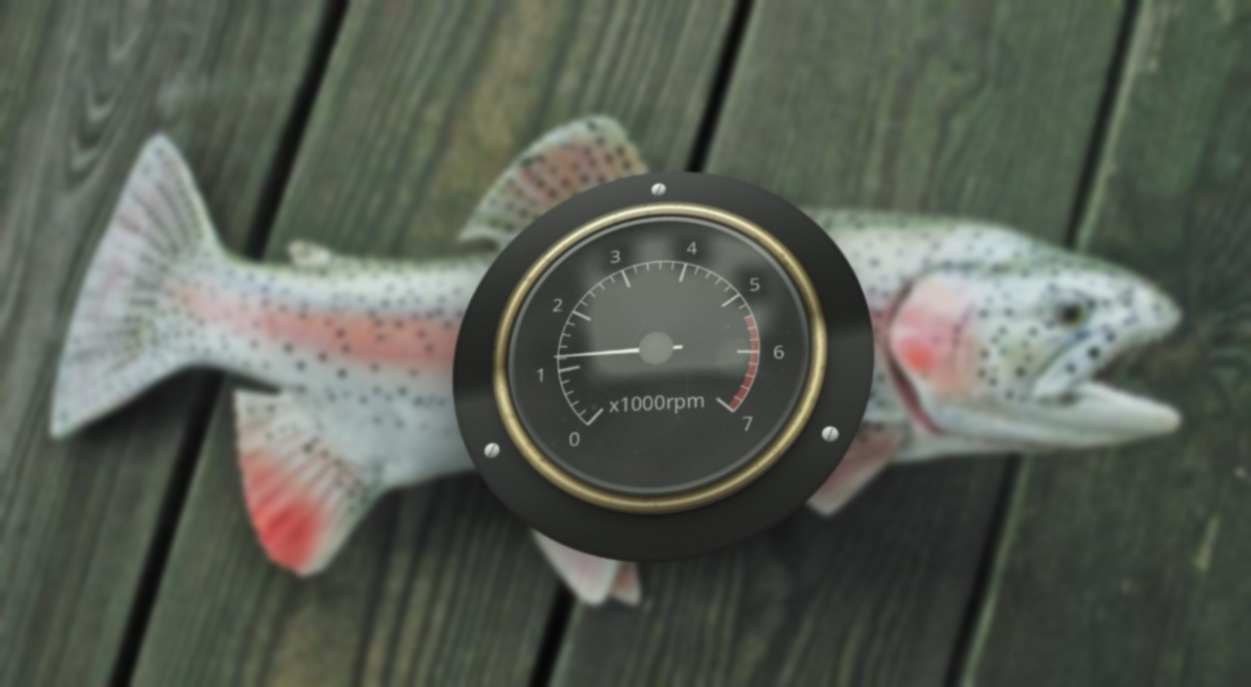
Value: rpm 1200
